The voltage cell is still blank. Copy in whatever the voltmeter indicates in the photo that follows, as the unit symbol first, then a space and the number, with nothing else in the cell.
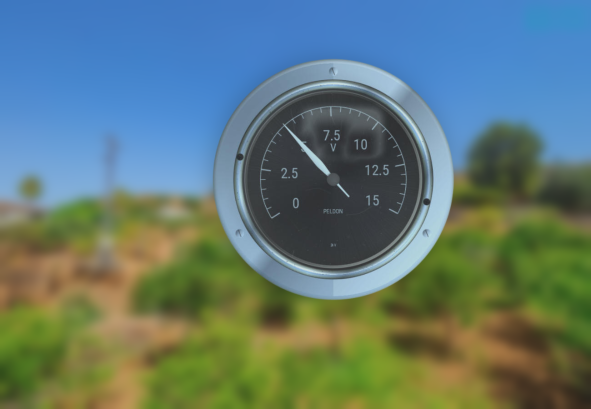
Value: V 5
